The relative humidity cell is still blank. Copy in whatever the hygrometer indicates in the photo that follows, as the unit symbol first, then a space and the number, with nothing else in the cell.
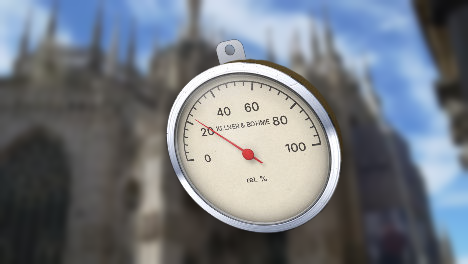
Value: % 24
